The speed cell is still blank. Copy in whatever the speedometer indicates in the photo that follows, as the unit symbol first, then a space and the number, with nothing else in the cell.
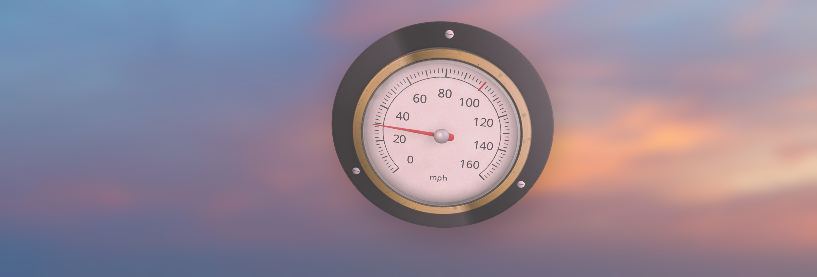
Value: mph 30
